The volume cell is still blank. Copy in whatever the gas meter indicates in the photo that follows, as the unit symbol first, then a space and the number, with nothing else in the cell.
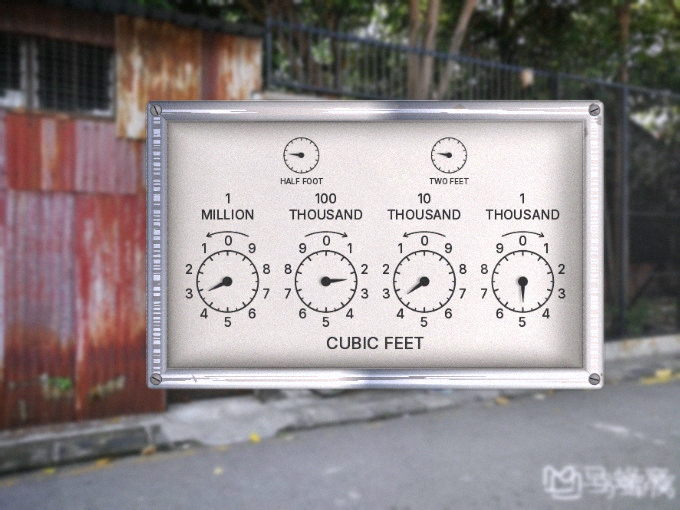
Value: ft³ 323500
